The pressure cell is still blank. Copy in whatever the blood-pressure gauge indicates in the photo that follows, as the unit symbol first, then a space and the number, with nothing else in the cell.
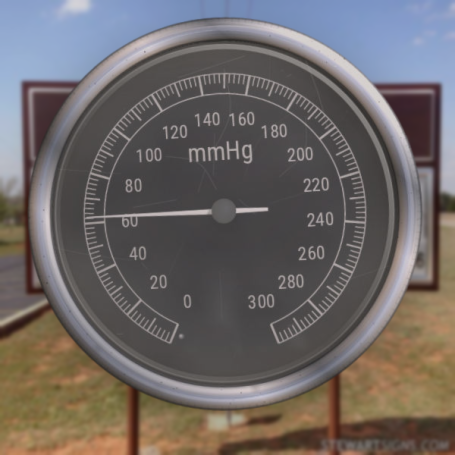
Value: mmHg 62
